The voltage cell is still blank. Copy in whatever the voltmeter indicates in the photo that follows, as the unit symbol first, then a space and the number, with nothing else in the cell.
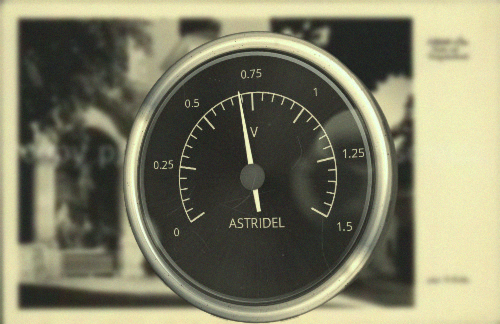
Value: V 0.7
